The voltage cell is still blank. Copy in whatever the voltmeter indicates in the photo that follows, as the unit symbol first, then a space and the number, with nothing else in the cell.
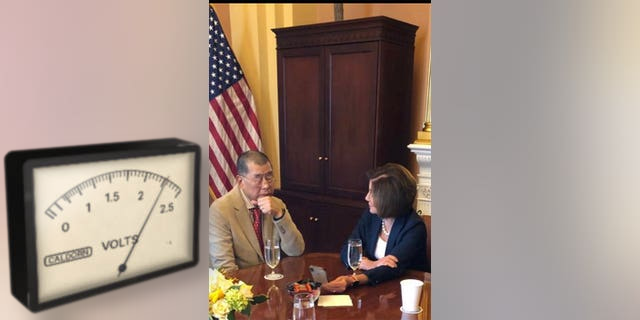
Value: V 2.25
